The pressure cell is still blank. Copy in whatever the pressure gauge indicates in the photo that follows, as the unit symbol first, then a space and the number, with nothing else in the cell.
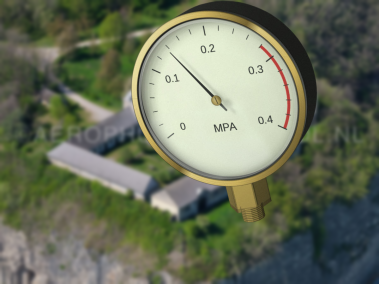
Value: MPa 0.14
